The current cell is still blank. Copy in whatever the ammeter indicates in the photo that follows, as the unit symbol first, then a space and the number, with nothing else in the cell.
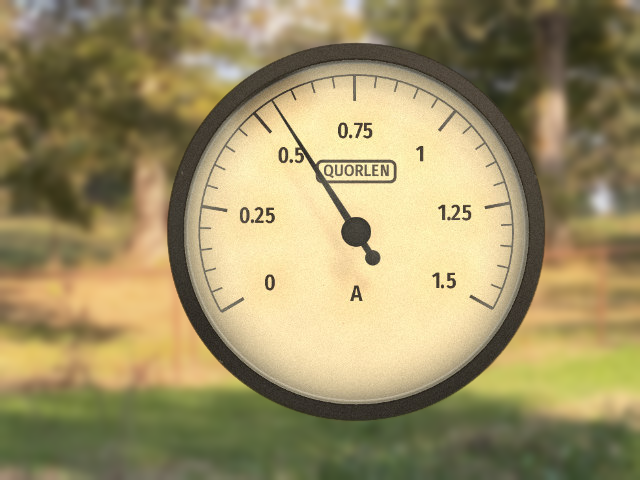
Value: A 0.55
